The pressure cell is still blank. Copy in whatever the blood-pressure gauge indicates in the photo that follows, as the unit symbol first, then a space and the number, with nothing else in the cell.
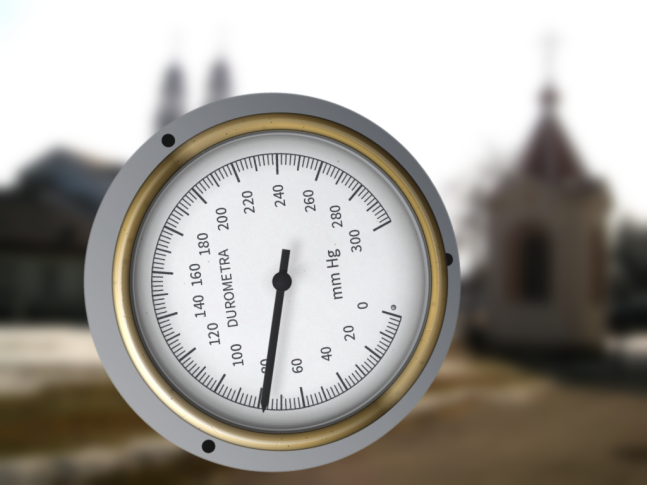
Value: mmHg 78
